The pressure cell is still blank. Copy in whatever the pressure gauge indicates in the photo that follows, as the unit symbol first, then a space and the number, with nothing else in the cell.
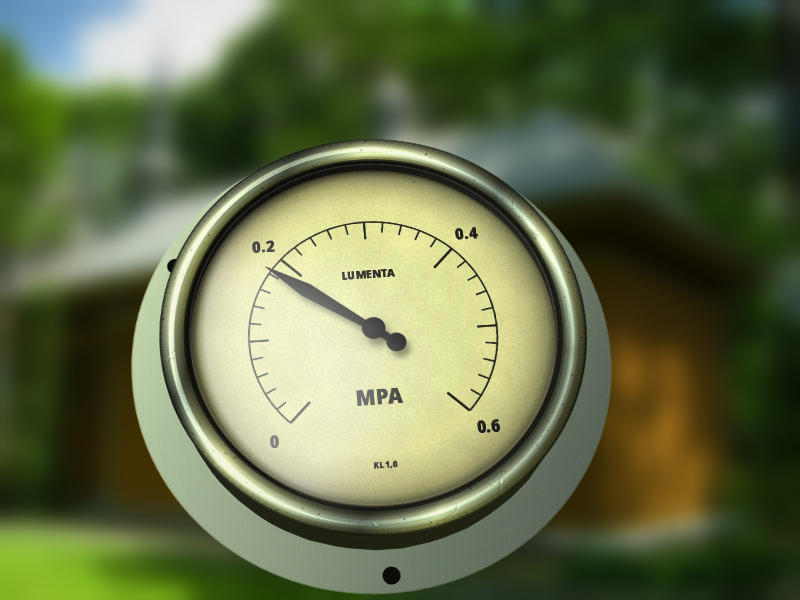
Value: MPa 0.18
